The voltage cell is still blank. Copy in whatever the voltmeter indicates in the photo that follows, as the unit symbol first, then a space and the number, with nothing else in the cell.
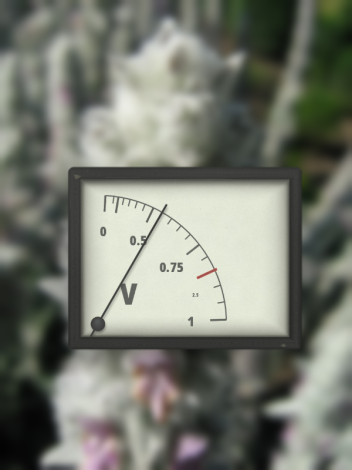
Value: V 0.55
